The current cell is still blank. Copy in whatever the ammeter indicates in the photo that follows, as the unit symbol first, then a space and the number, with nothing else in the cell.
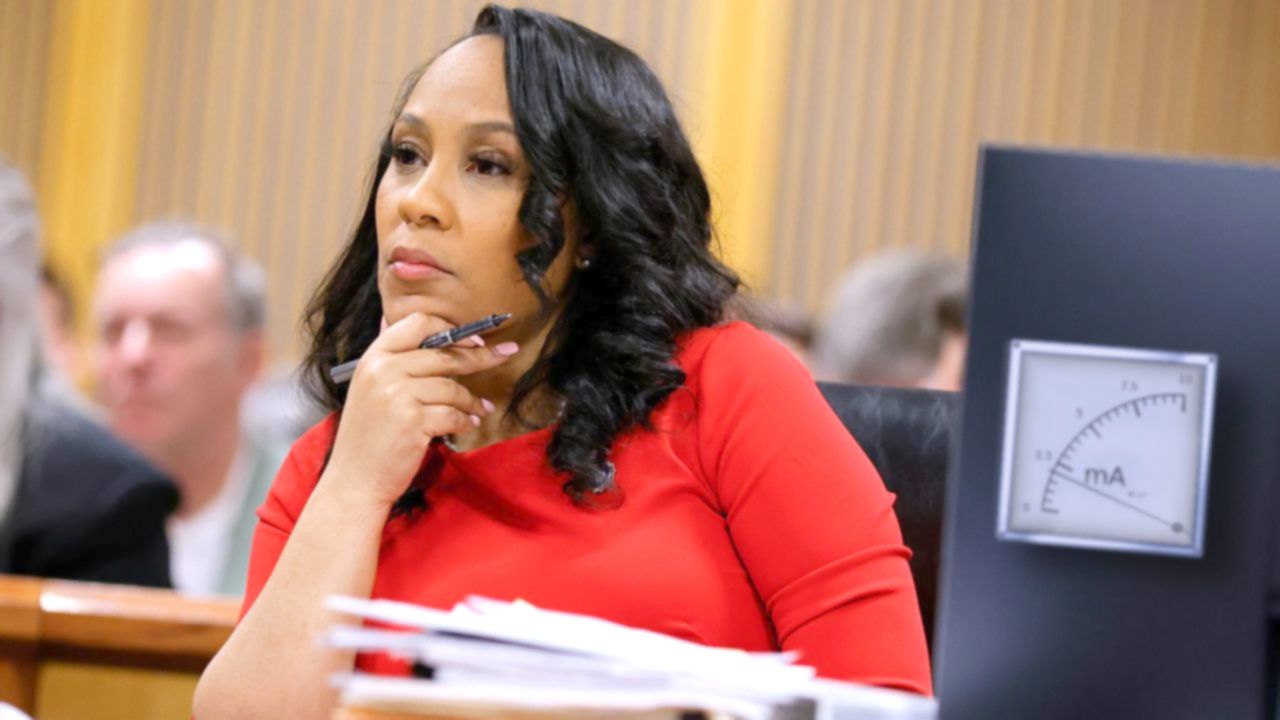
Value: mA 2
